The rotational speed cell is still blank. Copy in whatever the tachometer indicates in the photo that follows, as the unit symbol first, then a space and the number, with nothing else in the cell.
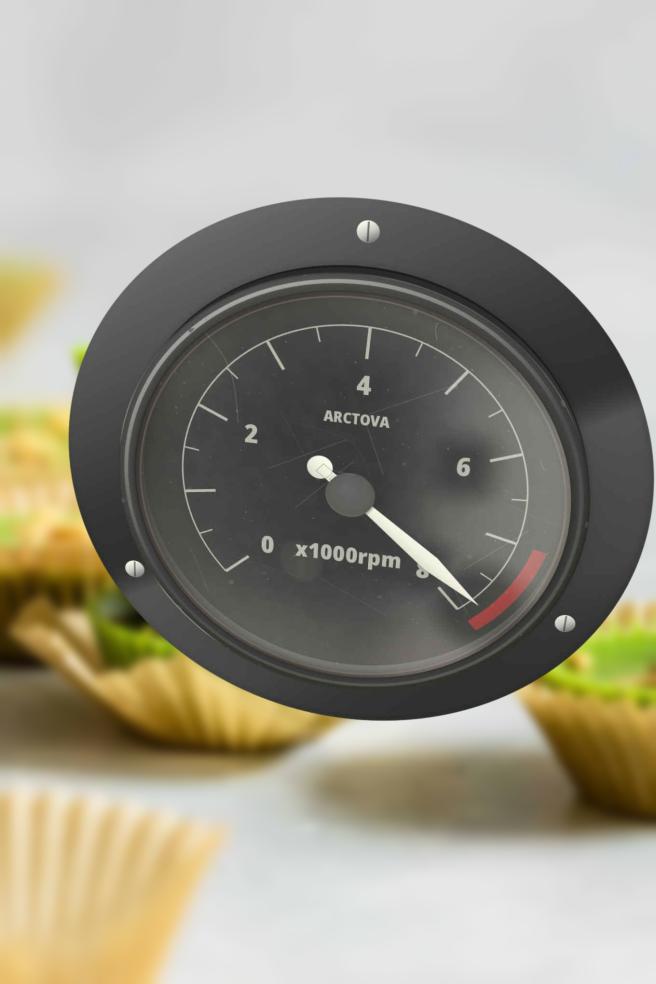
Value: rpm 7750
